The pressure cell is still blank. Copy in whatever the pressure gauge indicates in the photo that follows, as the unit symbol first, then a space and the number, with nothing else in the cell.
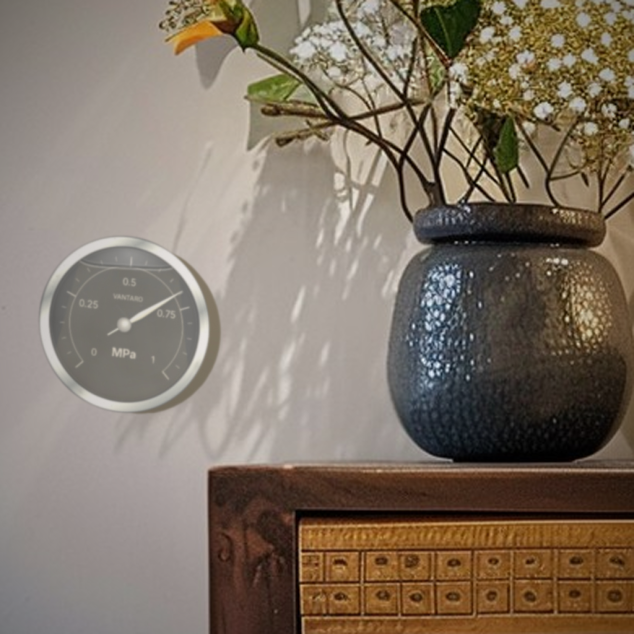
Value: MPa 0.7
